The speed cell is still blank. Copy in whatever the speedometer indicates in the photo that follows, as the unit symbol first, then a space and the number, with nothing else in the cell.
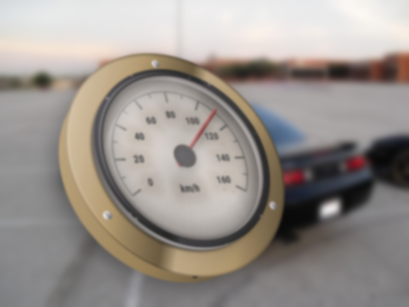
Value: km/h 110
